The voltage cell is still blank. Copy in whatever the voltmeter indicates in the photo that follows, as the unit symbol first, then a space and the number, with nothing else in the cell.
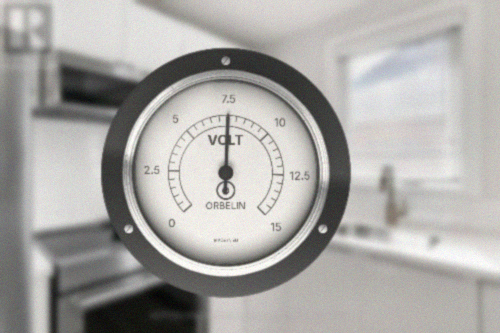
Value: V 7.5
